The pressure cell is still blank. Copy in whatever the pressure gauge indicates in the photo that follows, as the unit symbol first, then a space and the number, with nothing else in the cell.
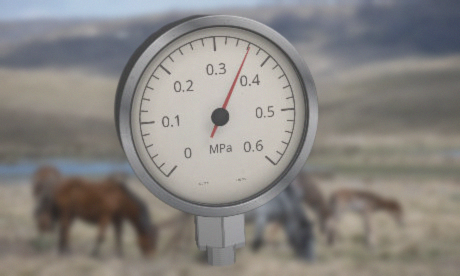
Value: MPa 0.36
